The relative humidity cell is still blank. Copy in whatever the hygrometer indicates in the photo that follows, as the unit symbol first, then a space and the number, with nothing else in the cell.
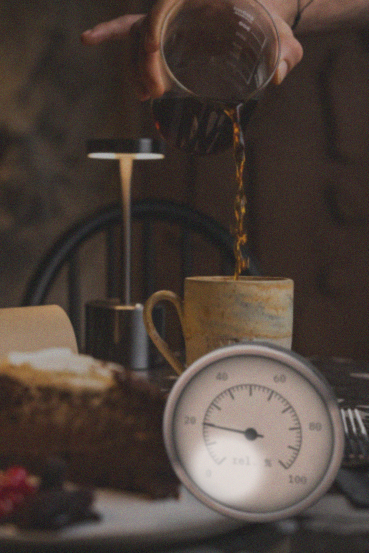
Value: % 20
